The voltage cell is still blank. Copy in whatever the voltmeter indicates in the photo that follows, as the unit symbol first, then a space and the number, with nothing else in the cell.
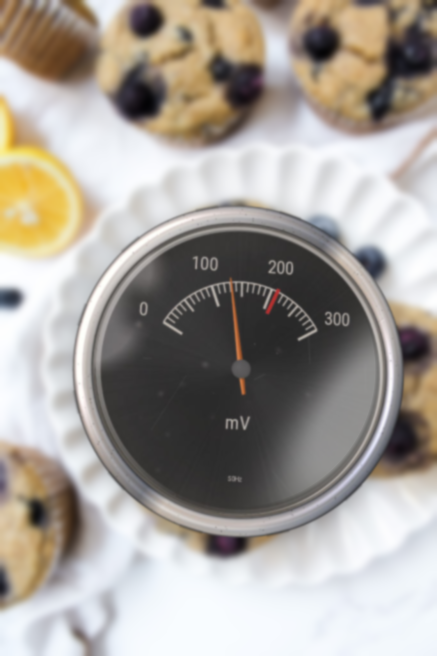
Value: mV 130
